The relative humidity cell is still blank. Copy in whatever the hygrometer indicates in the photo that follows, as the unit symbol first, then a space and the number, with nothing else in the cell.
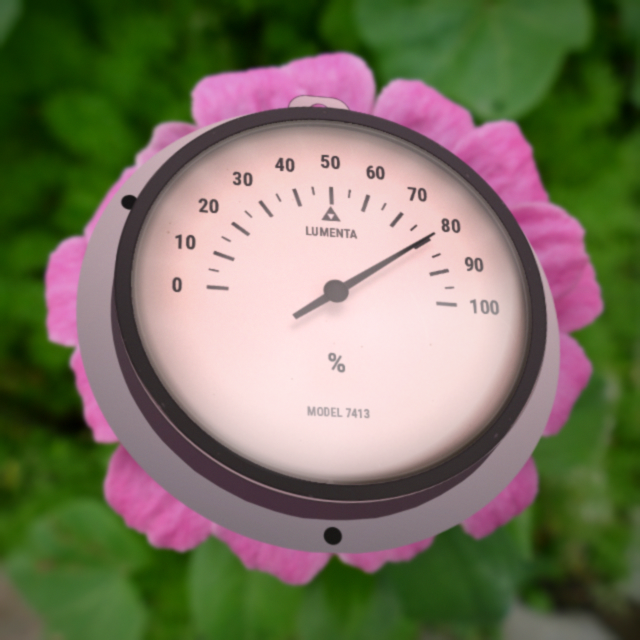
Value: % 80
